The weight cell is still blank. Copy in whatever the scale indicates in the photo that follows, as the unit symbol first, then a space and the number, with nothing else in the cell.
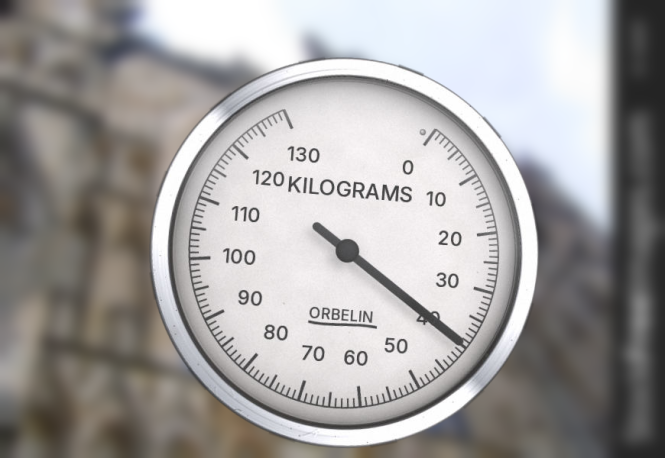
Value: kg 40
